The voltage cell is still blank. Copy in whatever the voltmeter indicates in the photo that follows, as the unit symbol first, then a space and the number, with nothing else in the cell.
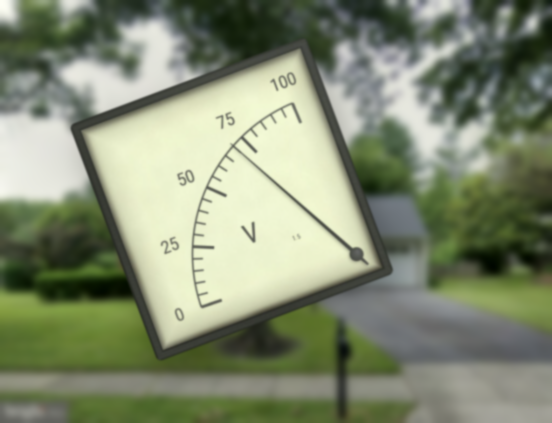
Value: V 70
